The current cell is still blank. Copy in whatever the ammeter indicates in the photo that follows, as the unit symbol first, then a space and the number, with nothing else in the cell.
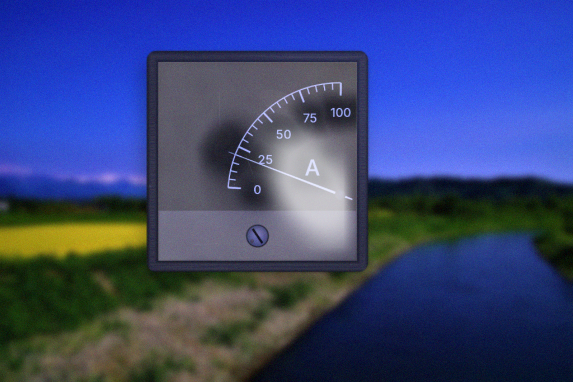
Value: A 20
